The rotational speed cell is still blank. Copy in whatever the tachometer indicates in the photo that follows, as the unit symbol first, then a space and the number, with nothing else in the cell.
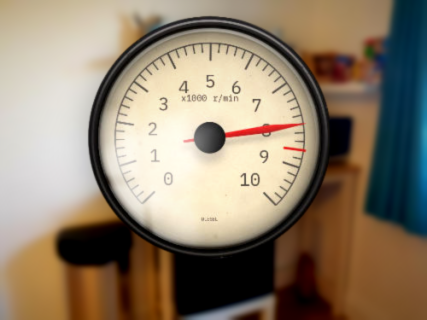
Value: rpm 8000
